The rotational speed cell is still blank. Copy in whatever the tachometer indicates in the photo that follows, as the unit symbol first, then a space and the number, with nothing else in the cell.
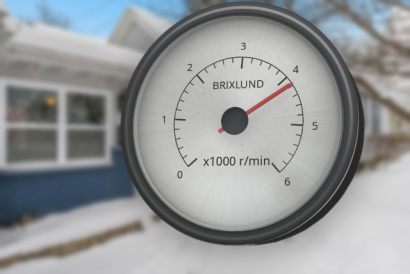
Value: rpm 4200
